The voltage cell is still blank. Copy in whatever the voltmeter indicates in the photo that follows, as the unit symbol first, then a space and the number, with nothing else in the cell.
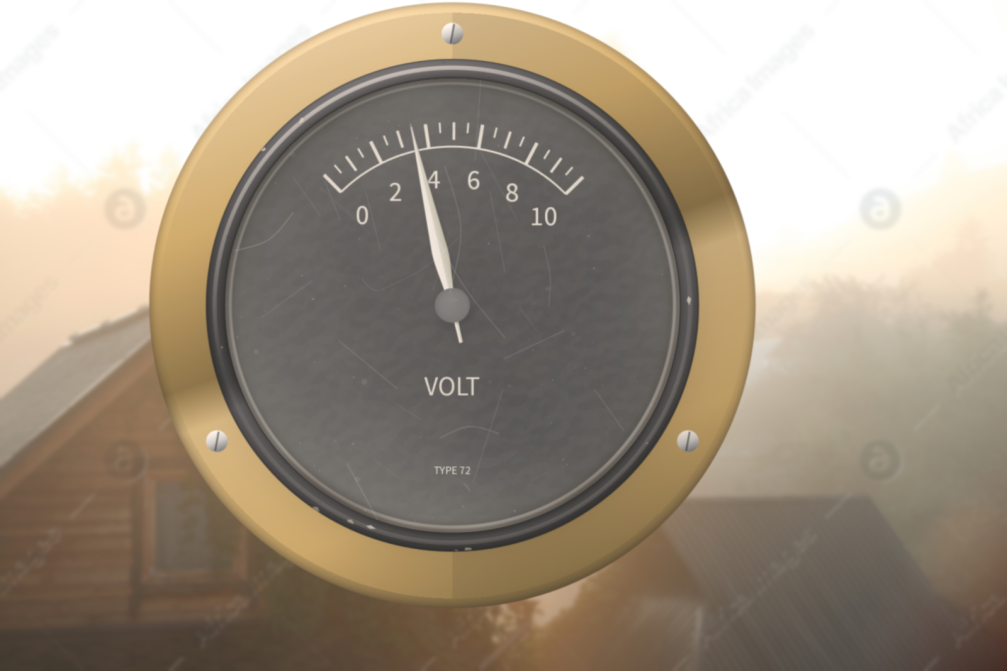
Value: V 3.5
